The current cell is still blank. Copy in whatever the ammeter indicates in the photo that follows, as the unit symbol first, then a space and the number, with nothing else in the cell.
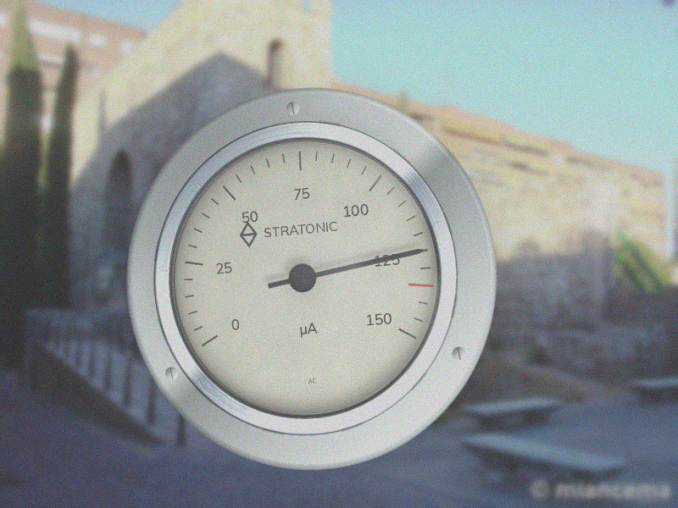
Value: µA 125
